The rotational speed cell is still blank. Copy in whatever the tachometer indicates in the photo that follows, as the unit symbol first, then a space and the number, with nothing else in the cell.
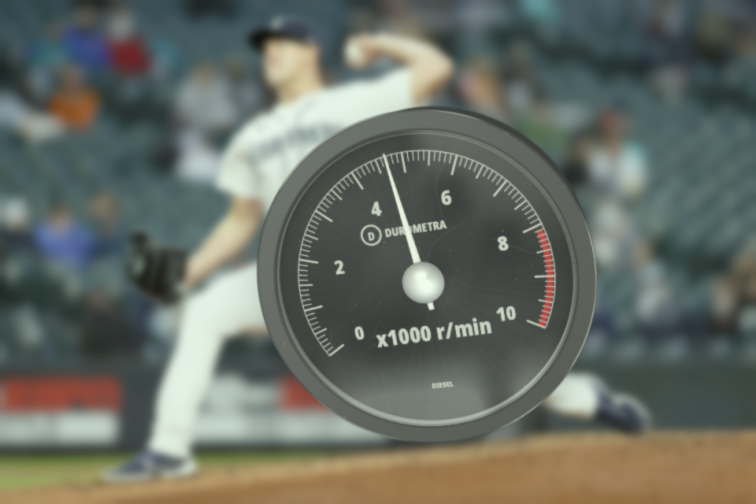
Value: rpm 4700
